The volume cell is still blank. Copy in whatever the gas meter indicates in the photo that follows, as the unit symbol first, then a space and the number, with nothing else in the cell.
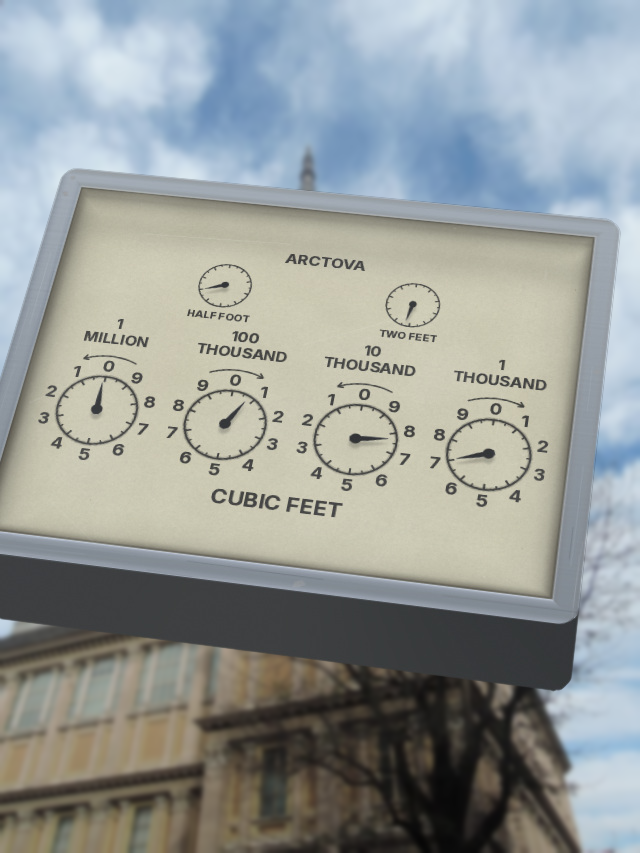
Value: ft³ 7700
